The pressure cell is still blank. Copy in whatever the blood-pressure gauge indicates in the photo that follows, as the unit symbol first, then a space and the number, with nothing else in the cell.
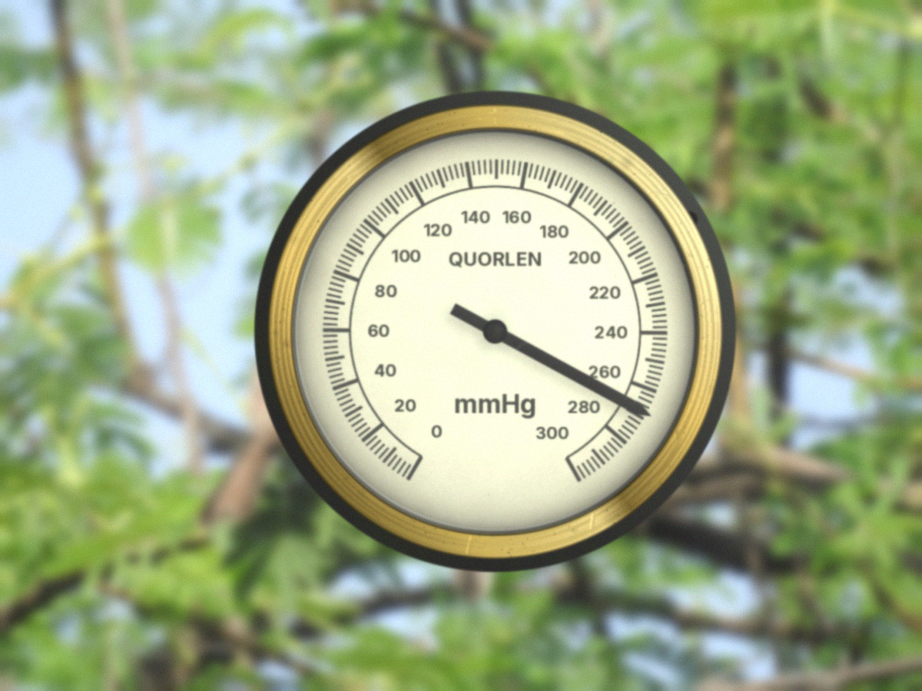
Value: mmHg 268
